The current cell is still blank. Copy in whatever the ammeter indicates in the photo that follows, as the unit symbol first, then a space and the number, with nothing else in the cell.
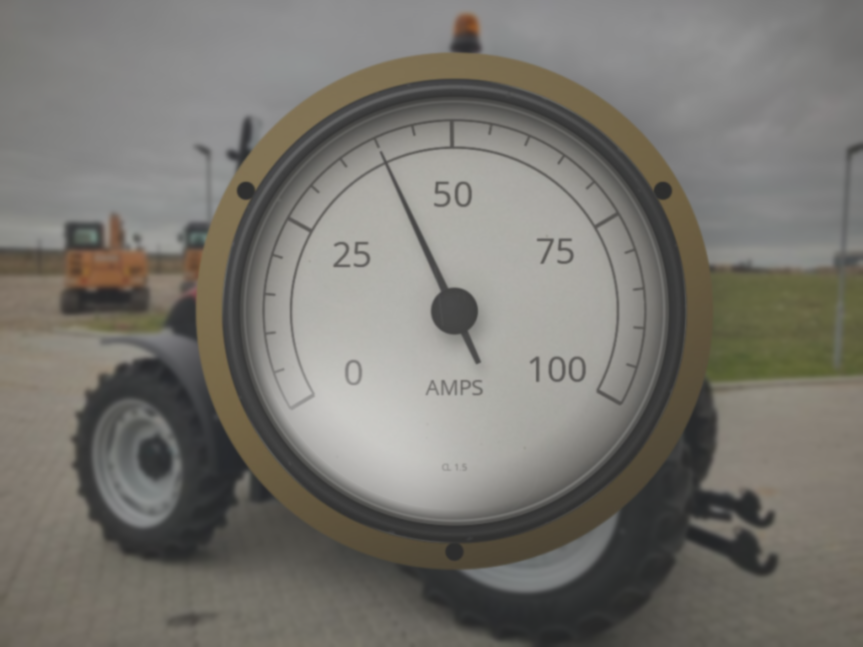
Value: A 40
